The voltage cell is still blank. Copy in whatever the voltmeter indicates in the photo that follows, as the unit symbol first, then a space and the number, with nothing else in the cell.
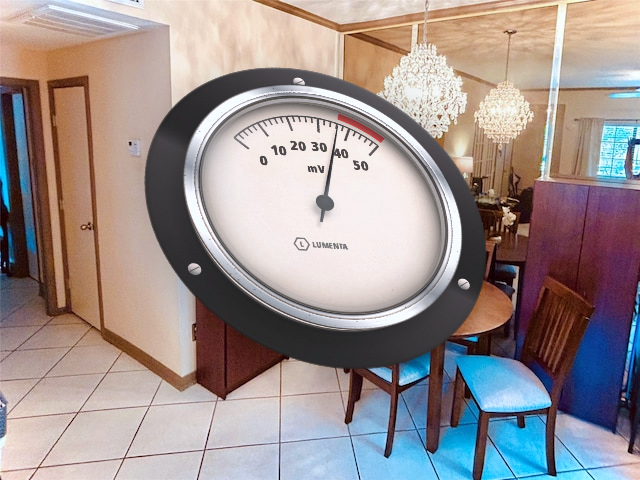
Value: mV 36
